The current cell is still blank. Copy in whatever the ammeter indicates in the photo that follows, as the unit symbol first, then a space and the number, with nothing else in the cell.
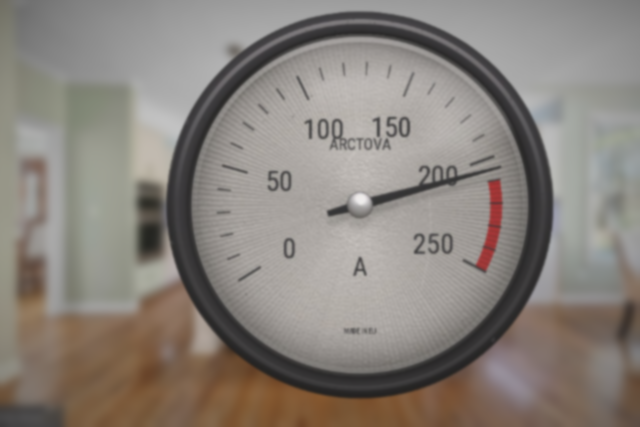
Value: A 205
